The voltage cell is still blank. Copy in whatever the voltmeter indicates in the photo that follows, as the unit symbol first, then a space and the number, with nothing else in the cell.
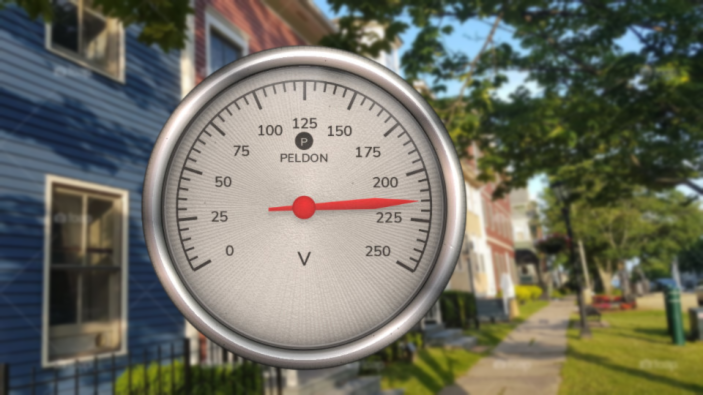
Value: V 215
